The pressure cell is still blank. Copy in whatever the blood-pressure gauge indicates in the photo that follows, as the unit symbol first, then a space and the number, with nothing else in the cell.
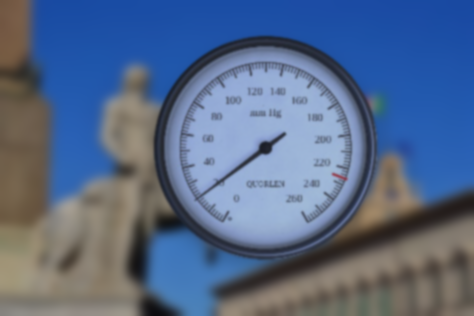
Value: mmHg 20
